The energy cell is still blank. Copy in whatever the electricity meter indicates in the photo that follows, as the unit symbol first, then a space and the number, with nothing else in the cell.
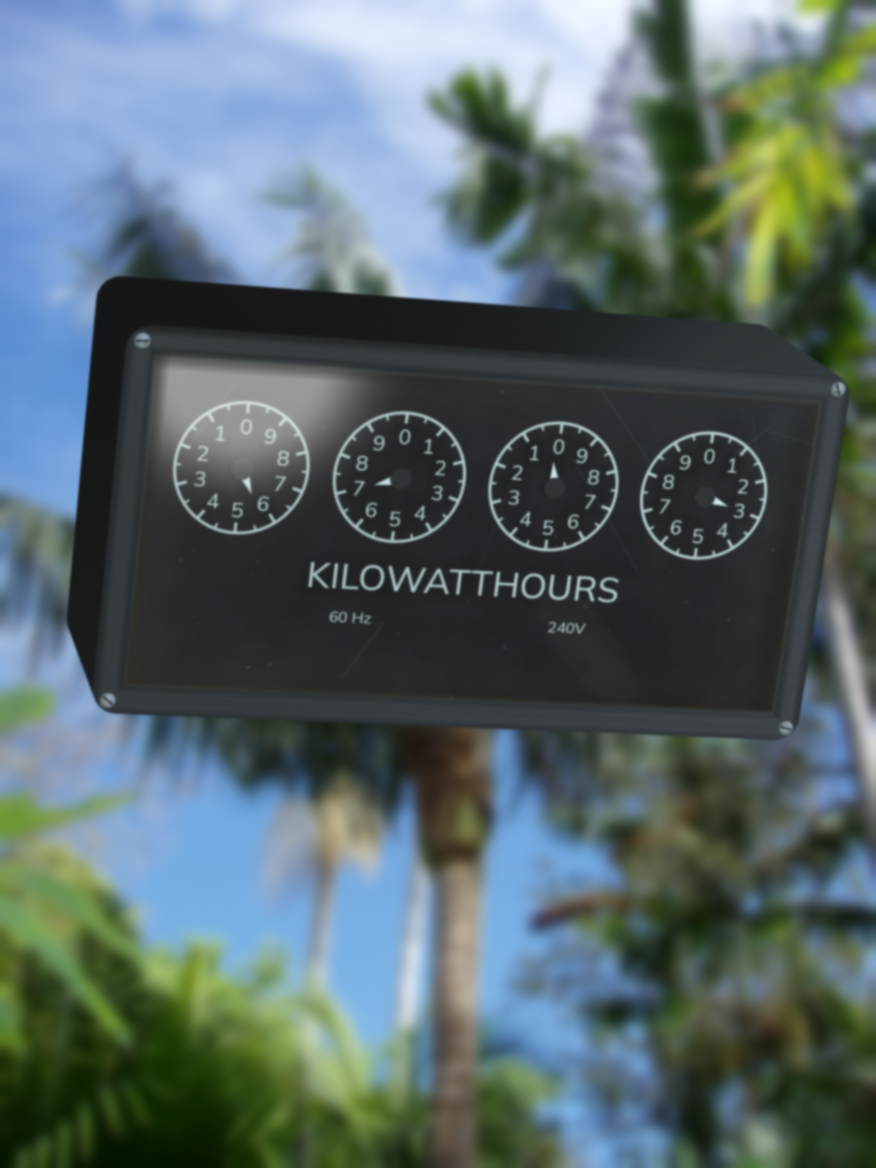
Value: kWh 5703
